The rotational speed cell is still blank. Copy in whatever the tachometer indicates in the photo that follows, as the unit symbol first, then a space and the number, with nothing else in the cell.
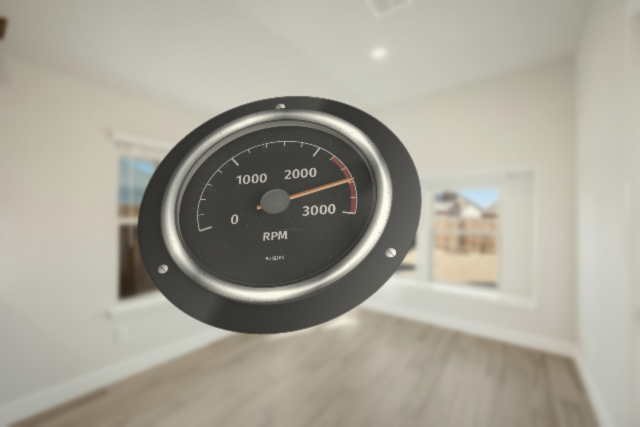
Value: rpm 2600
